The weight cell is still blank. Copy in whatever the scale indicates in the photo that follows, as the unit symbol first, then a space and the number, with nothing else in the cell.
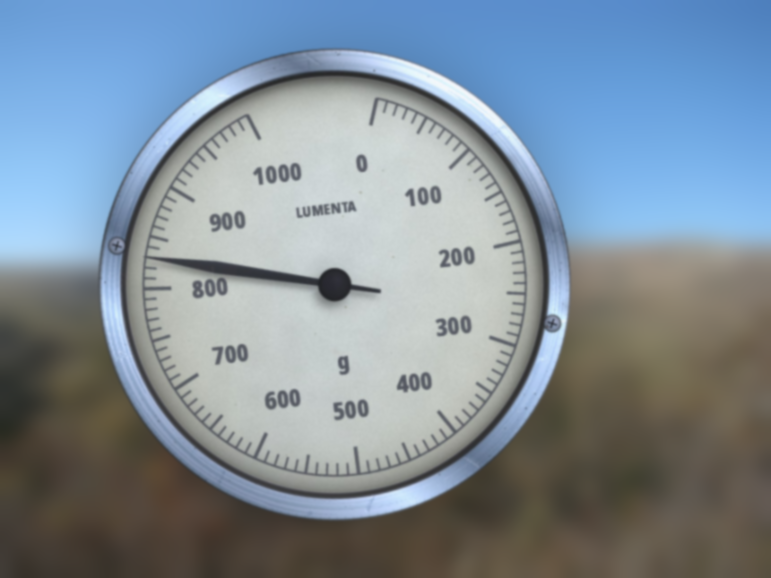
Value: g 830
